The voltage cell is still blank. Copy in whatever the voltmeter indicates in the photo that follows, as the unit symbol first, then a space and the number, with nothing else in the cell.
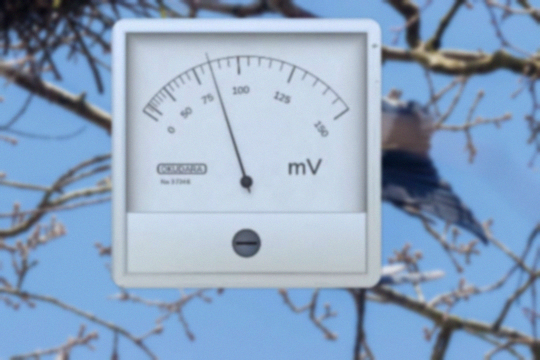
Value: mV 85
